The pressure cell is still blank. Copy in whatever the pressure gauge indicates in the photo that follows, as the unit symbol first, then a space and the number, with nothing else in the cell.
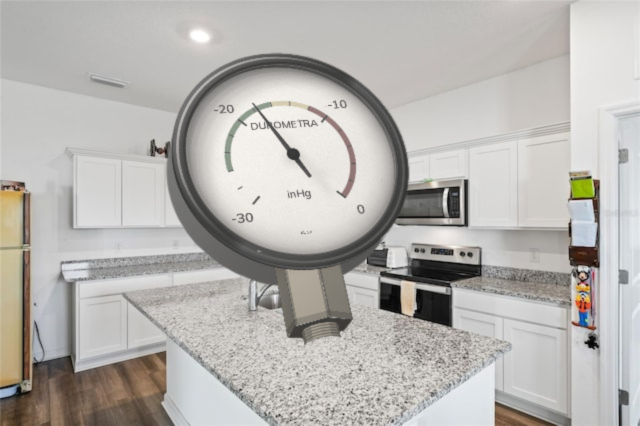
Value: inHg -18
